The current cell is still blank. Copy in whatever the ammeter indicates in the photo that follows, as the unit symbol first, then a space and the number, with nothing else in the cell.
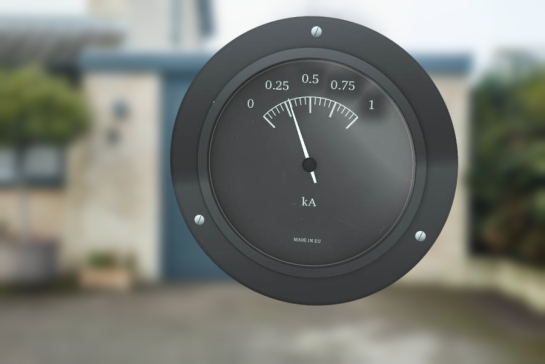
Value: kA 0.3
